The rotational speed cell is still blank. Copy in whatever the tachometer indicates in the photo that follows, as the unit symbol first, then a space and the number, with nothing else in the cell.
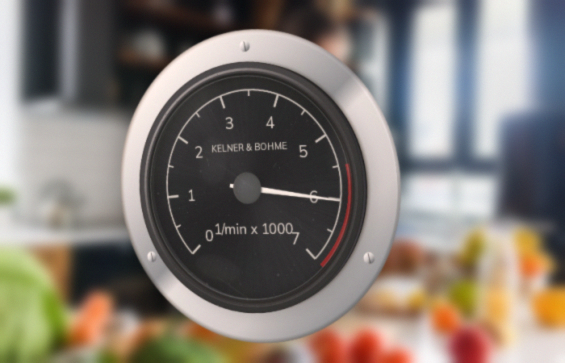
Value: rpm 6000
